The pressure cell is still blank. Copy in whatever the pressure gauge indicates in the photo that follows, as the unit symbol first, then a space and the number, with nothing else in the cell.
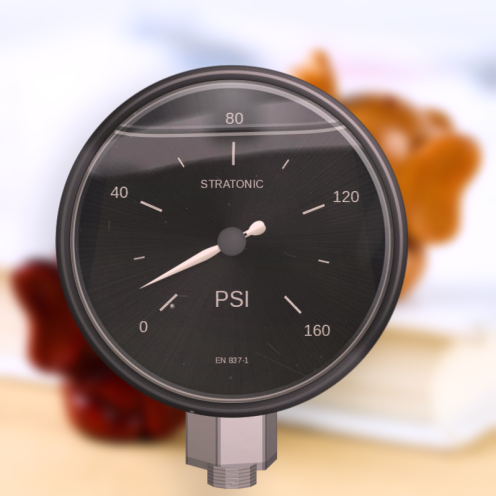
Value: psi 10
